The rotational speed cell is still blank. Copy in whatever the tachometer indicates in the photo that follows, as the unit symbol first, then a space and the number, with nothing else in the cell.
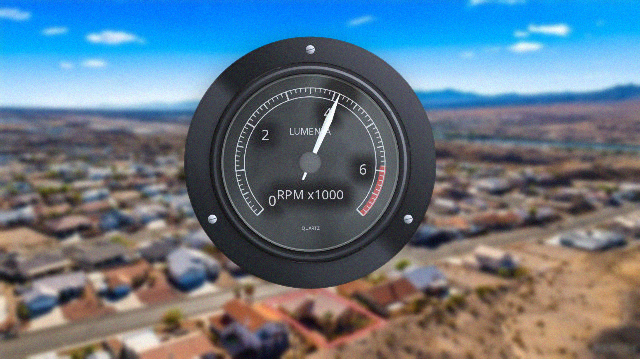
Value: rpm 4100
